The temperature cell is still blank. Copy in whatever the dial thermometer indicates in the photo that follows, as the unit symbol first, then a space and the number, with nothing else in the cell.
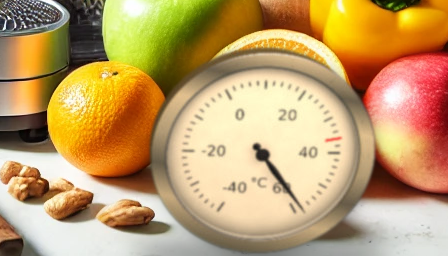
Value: °C 58
